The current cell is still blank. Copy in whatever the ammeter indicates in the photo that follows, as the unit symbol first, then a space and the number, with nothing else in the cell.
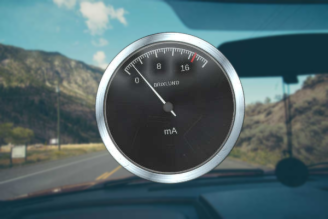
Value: mA 2
